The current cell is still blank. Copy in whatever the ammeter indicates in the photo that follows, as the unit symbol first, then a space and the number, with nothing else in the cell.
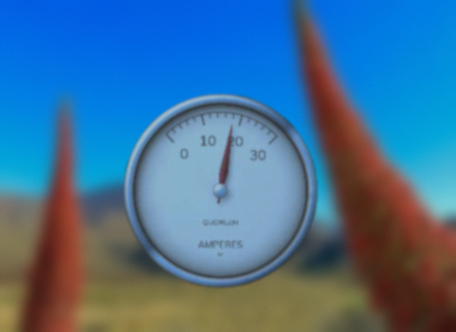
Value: A 18
